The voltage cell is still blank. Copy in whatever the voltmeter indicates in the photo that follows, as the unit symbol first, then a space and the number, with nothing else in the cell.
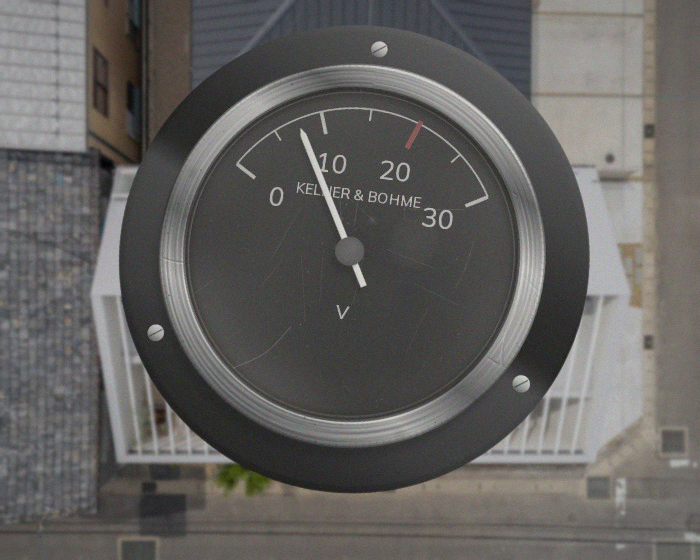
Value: V 7.5
